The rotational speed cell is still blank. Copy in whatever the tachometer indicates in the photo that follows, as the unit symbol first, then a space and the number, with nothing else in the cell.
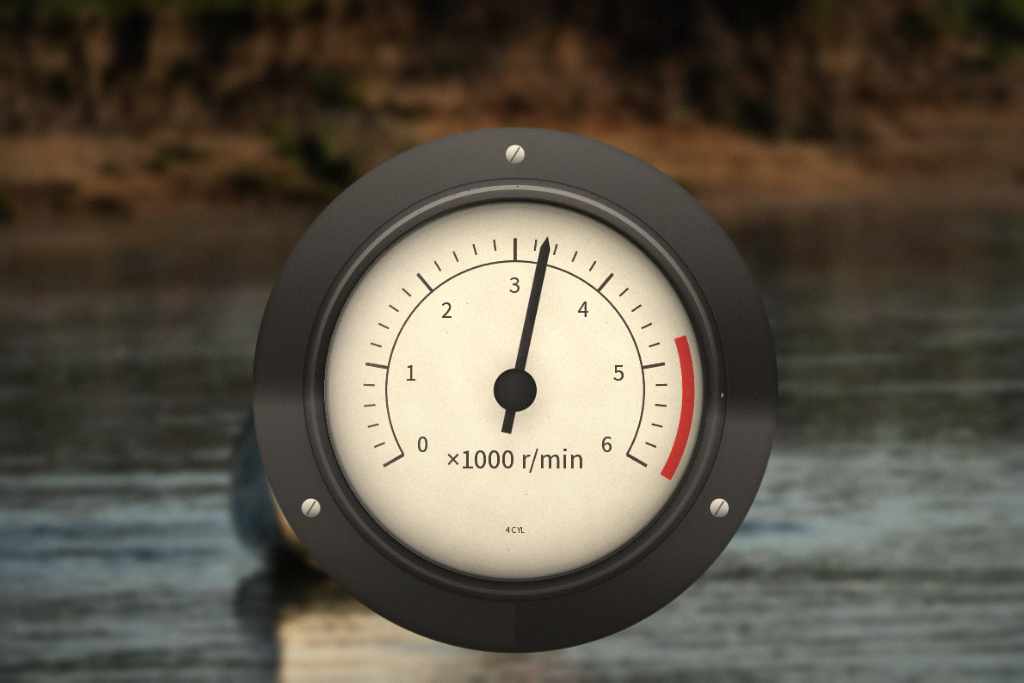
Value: rpm 3300
